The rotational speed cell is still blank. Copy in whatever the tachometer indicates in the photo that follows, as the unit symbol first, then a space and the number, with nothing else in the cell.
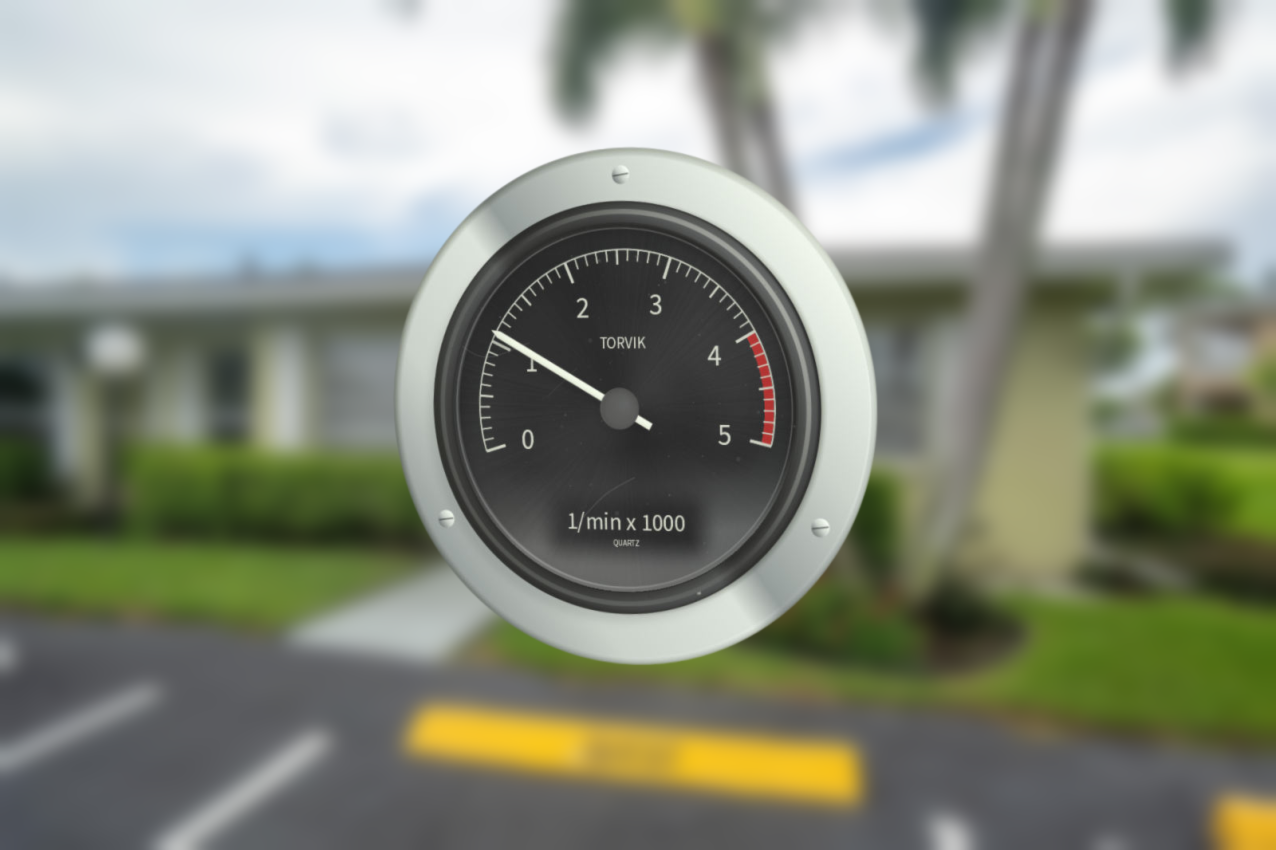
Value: rpm 1100
